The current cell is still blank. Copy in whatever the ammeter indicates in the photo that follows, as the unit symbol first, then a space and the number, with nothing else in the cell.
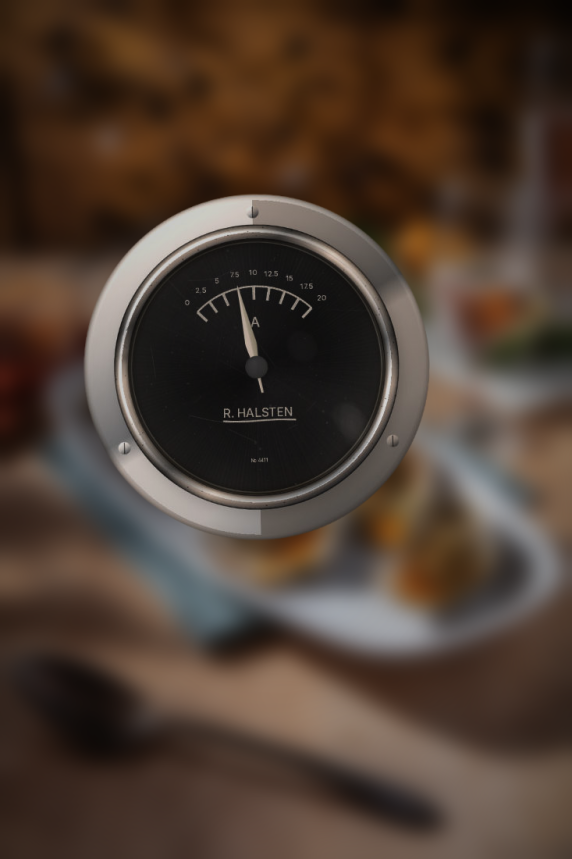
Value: A 7.5
